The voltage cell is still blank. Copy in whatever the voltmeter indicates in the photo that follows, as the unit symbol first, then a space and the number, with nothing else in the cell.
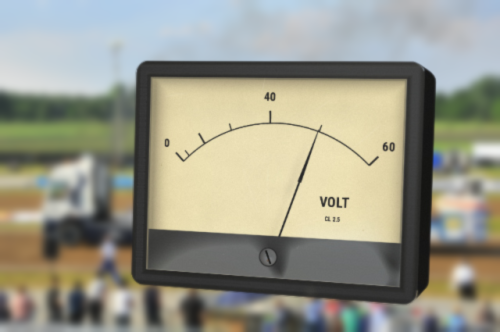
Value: V 50
